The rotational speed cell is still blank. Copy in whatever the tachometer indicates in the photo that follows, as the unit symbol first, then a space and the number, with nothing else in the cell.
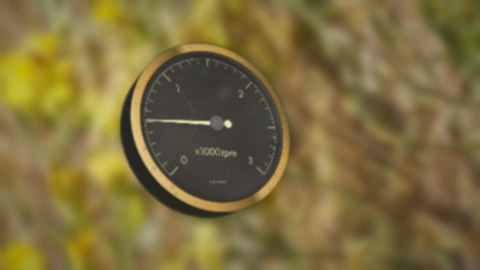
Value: rpm 500
